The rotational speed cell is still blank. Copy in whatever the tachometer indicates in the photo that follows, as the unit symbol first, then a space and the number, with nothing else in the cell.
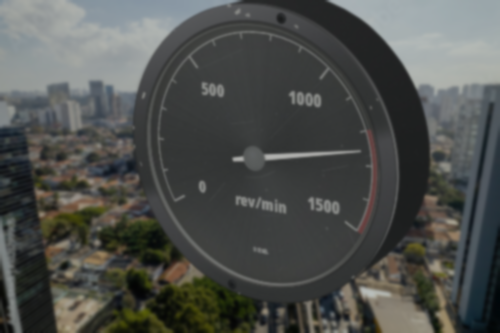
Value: rpm 1250
